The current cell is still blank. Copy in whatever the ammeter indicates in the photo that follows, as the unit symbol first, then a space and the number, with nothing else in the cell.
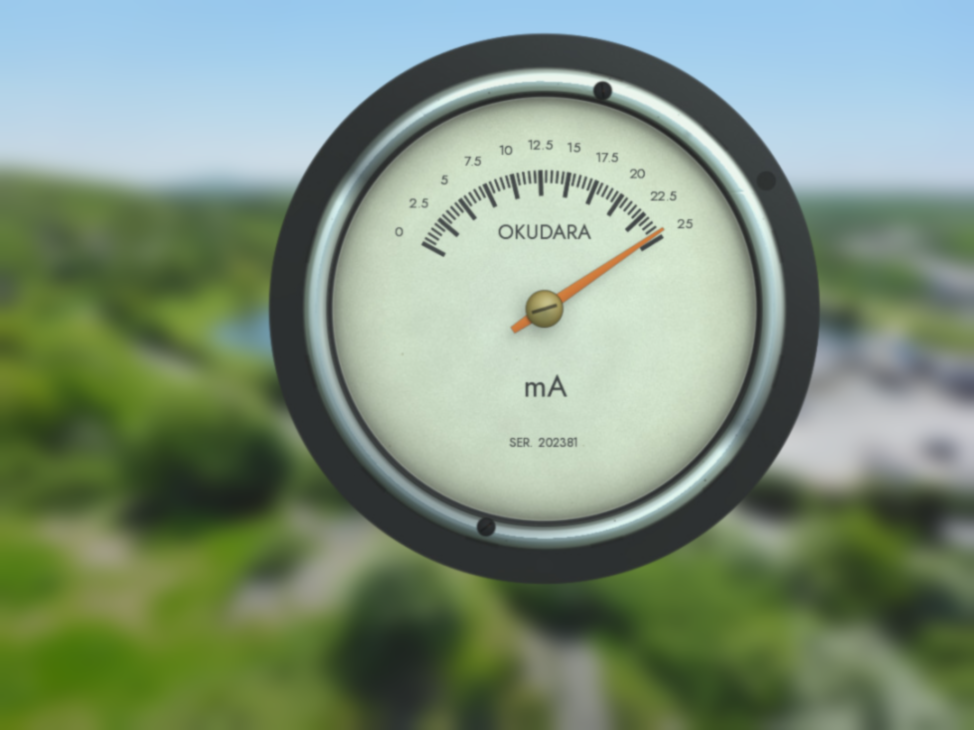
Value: mA 24.5
